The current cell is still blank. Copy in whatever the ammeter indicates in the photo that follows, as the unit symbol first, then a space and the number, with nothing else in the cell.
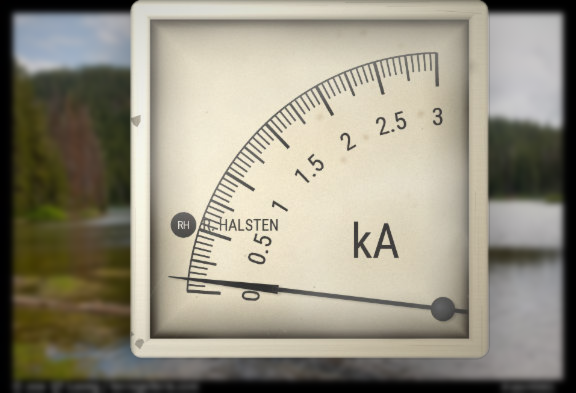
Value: kA 0.1
